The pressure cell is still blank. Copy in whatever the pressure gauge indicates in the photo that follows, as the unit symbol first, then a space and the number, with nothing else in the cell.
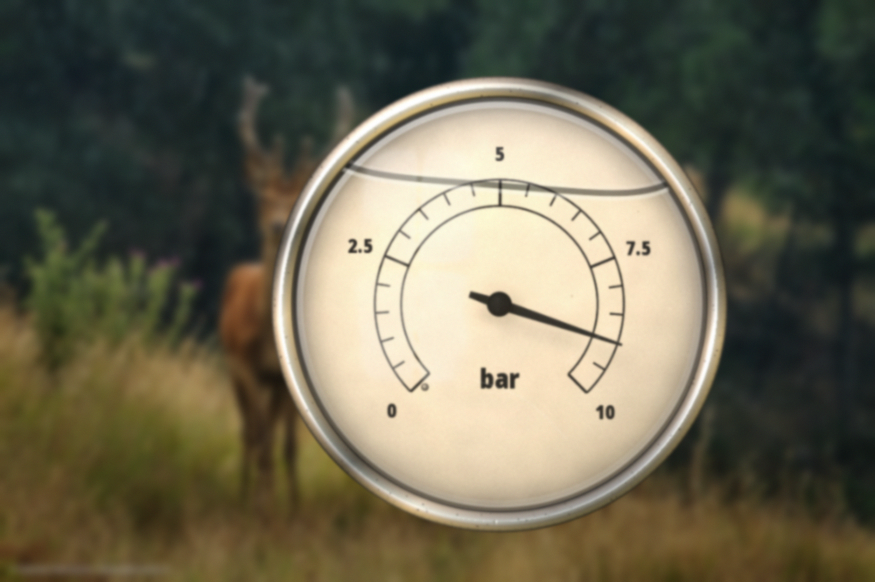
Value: bar 9
